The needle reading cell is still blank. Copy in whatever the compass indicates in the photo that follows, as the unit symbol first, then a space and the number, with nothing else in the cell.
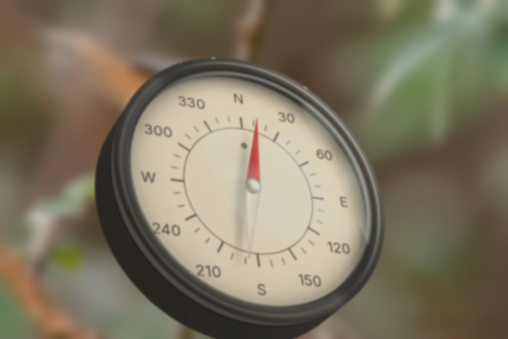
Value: ° 10
